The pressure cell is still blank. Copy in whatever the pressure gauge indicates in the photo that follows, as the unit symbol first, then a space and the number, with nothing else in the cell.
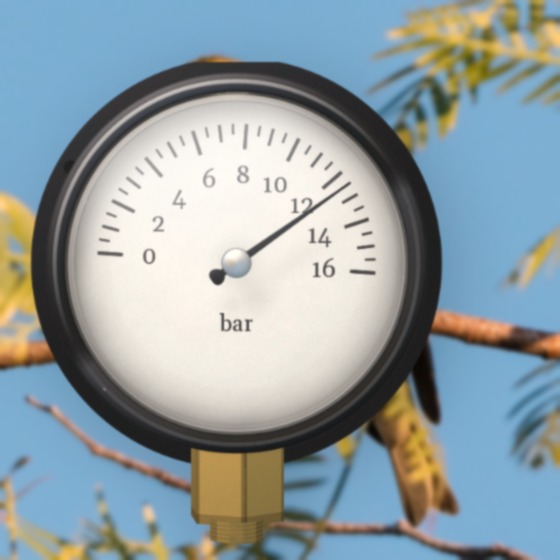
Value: bar 12.5
